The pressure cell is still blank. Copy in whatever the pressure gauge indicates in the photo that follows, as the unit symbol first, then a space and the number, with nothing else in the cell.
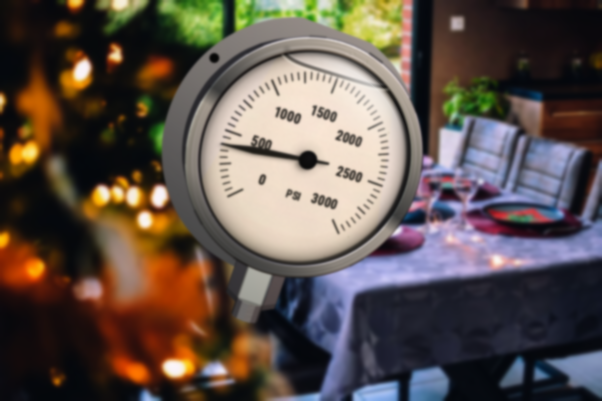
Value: psi 400
